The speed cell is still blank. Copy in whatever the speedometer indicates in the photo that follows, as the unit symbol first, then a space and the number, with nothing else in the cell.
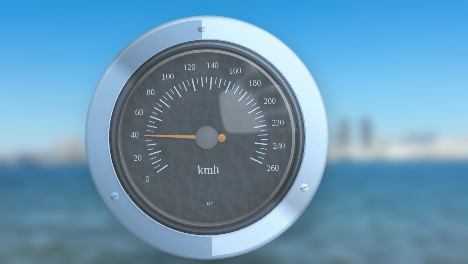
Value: km/h 40
